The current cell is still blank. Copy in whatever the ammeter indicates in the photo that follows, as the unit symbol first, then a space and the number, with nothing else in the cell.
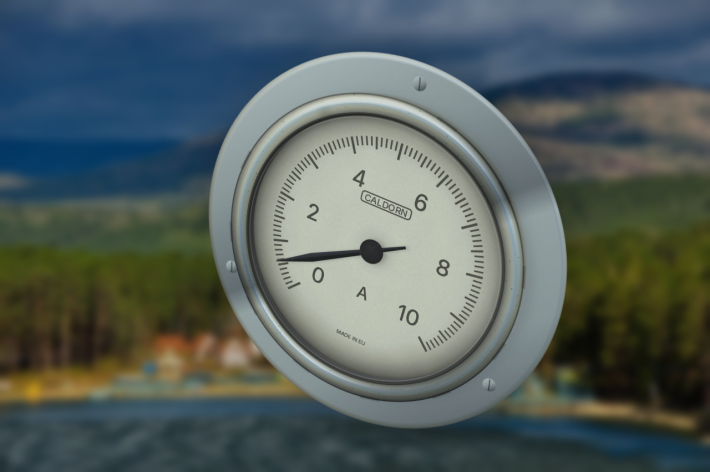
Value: A 0.6
